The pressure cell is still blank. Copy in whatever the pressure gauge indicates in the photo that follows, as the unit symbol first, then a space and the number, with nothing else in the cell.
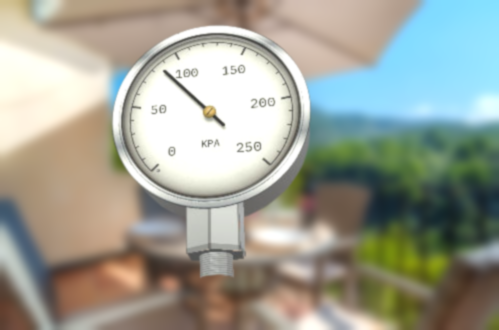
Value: kPa 85
